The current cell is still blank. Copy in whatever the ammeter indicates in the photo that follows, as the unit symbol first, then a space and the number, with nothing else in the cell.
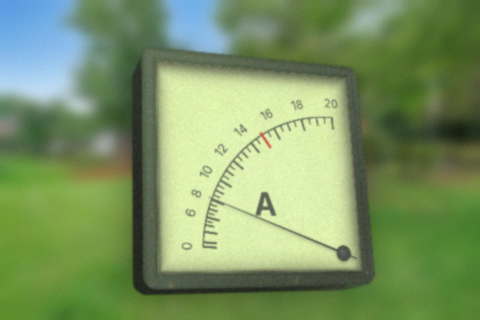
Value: A 8
